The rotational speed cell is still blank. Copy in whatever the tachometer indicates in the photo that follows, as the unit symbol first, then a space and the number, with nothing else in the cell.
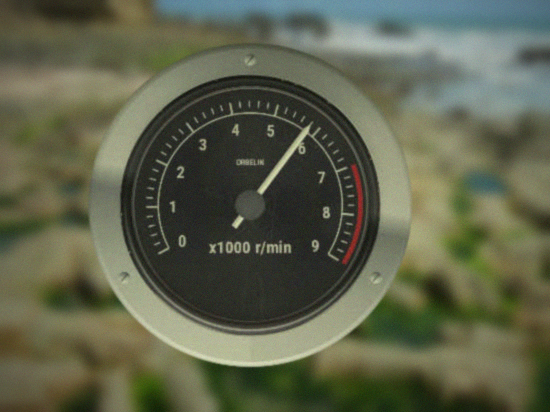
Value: rpm 5800
